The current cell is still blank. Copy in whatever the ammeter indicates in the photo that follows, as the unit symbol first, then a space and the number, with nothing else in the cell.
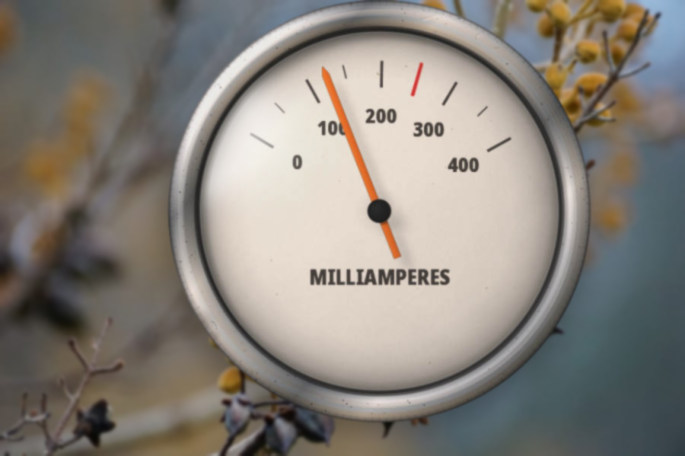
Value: mA 125
